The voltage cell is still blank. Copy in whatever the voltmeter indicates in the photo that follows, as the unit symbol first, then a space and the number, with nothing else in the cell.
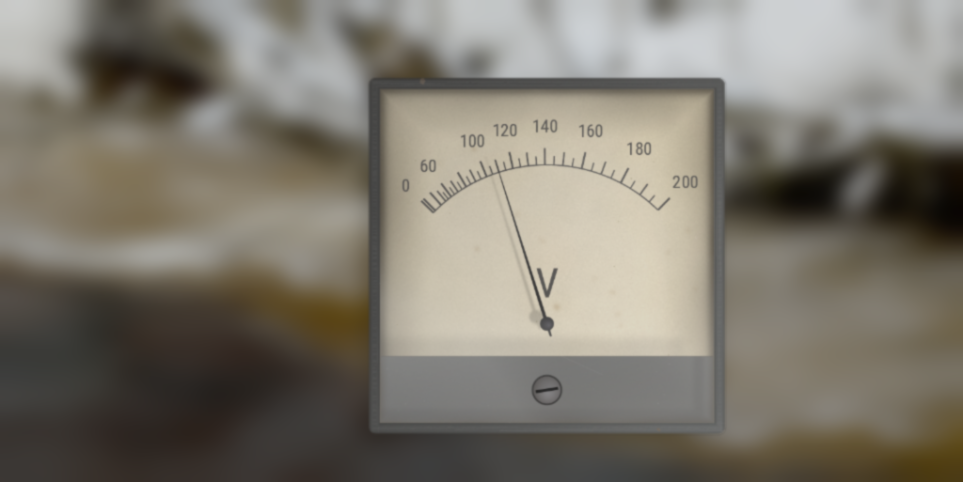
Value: V 110
